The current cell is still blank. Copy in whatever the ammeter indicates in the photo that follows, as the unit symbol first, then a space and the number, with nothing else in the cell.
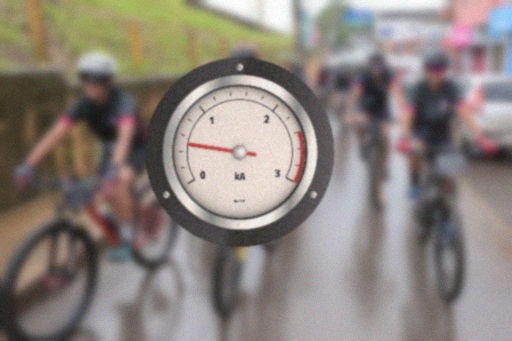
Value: kA 0.5
